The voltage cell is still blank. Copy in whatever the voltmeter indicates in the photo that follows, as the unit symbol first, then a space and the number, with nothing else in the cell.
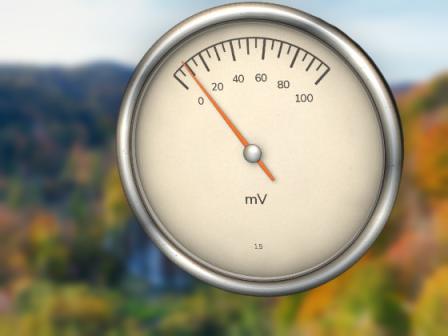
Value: mV 10
